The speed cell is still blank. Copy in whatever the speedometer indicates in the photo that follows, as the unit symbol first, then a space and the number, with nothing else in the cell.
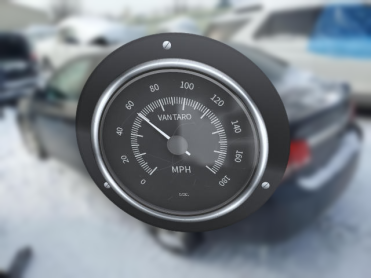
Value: mph 60
